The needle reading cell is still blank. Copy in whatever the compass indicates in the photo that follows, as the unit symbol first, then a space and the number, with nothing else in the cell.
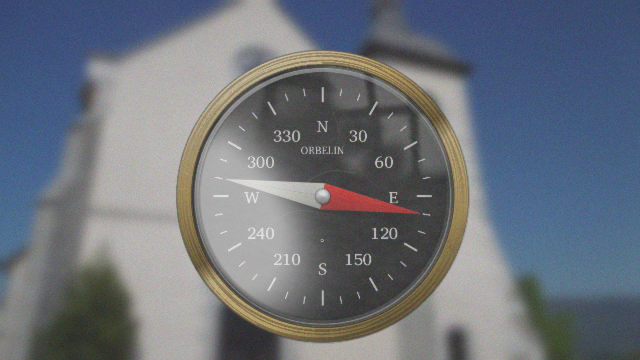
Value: ° 100
